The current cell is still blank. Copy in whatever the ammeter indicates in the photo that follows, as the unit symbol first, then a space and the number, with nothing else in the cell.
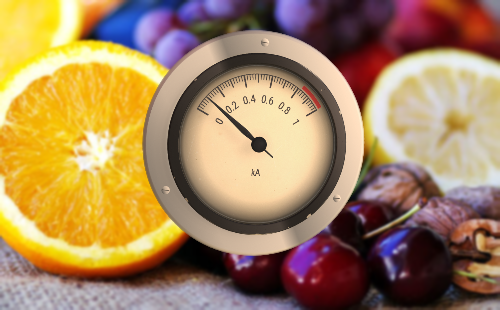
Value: kA 0.1
